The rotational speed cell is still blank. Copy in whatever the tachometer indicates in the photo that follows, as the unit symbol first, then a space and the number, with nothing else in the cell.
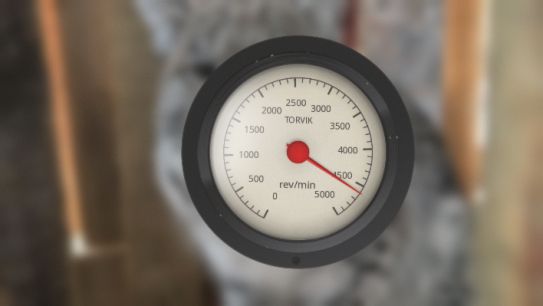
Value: rpm 4600
